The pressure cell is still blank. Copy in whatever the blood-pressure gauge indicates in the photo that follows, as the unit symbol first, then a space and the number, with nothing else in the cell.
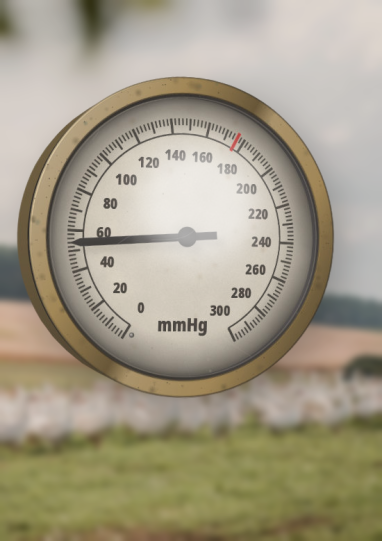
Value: mmHg 54
